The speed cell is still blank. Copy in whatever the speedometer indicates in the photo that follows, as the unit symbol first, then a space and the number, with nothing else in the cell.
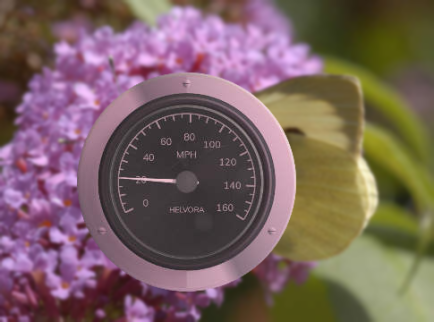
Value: mph 20
